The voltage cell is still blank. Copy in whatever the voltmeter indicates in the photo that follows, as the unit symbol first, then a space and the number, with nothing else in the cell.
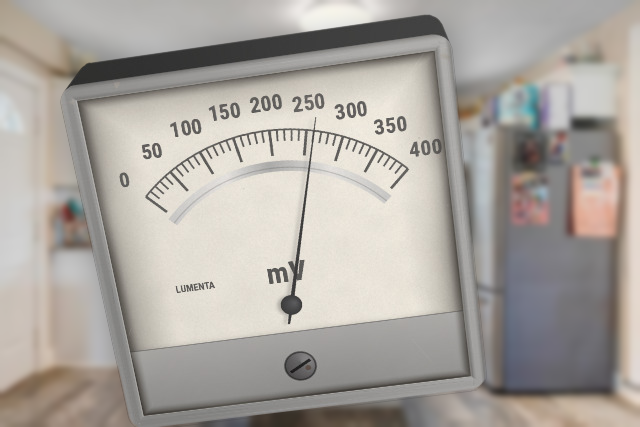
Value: mV 260
